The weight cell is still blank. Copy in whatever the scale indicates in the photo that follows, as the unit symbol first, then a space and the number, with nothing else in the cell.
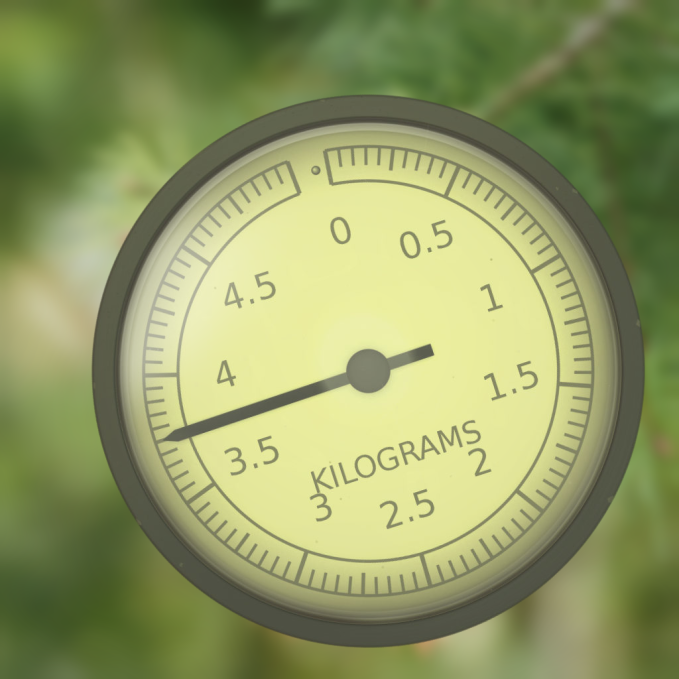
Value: kg 3.75
